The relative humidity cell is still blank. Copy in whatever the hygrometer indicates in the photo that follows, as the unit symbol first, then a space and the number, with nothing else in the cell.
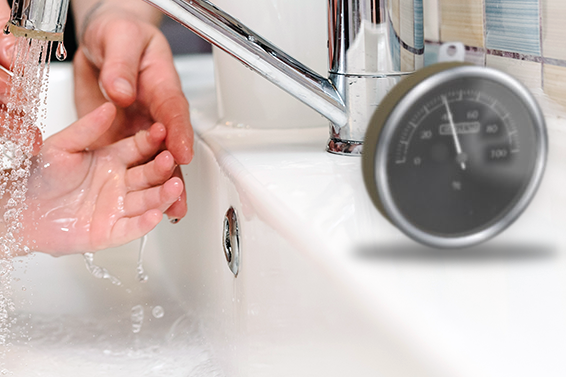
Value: % 40
